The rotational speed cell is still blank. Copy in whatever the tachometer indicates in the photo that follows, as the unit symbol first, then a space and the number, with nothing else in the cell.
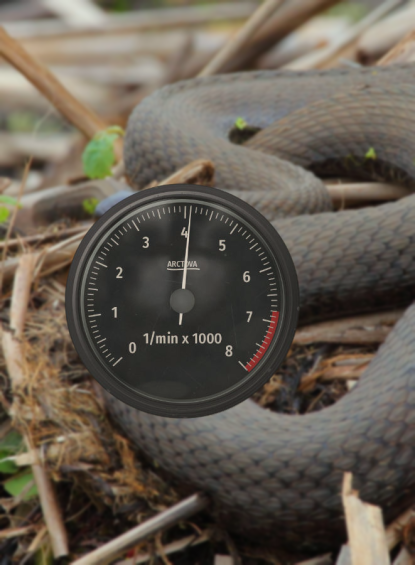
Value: rpm 4100
